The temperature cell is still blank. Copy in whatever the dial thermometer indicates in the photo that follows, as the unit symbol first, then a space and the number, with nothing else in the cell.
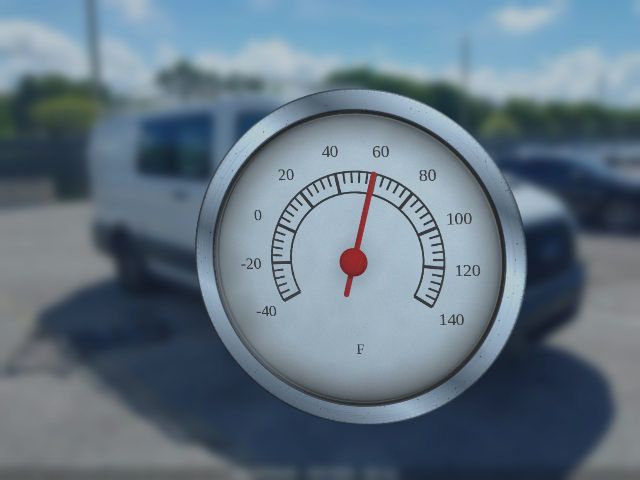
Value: °F 60
